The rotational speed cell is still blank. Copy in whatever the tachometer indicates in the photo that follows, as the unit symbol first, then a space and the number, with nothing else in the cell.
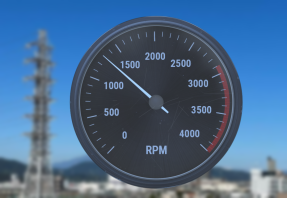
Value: rpm 1300
